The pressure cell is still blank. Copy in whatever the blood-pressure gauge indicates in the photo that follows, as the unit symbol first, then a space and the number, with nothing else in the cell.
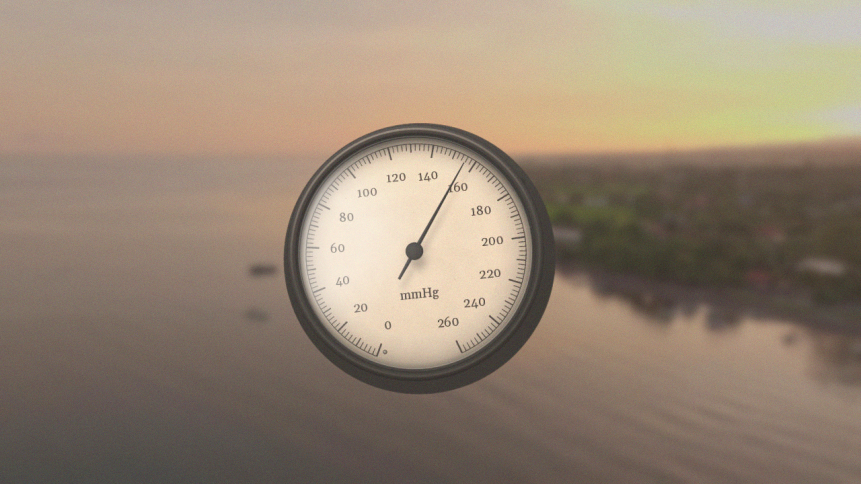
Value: mmHg 156
